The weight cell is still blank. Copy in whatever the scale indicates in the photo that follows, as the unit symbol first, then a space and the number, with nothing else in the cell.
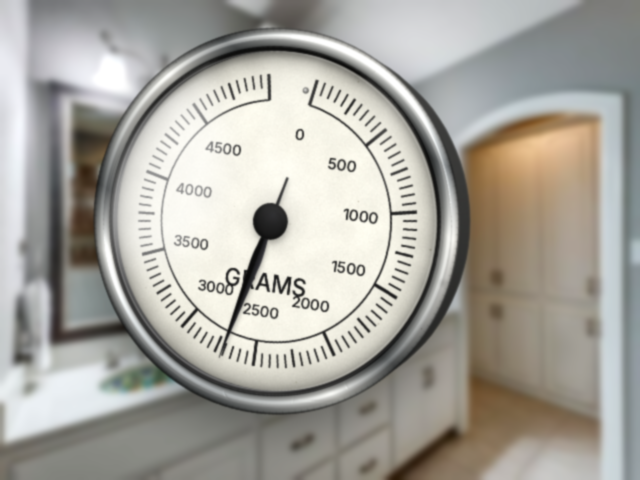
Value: g 2700
